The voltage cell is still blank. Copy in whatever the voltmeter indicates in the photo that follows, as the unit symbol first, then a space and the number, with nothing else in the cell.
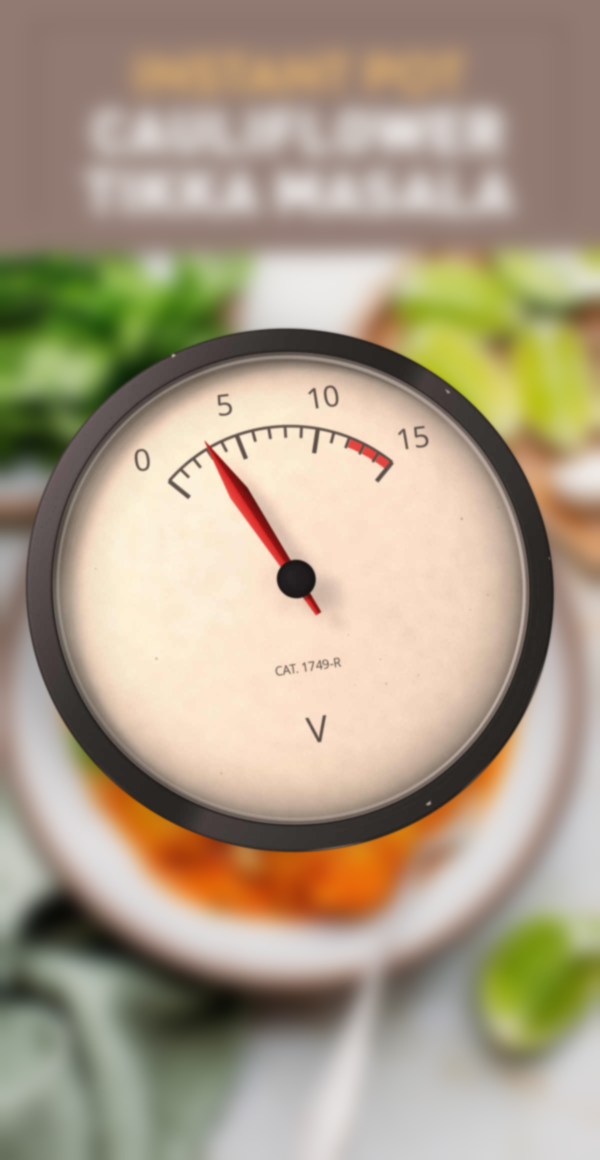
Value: V 3
